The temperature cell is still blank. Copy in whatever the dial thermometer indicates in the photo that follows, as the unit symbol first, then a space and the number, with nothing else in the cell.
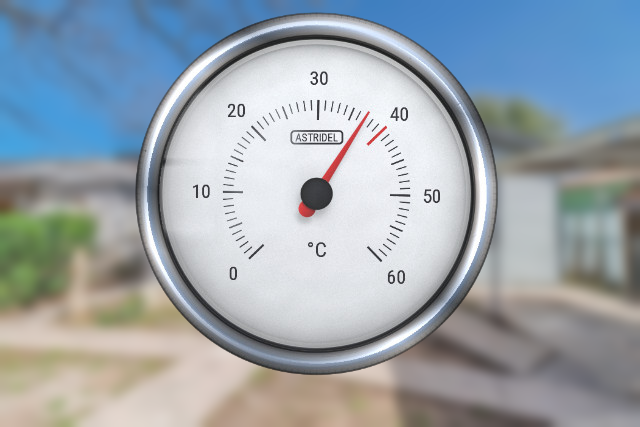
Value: °C 37
